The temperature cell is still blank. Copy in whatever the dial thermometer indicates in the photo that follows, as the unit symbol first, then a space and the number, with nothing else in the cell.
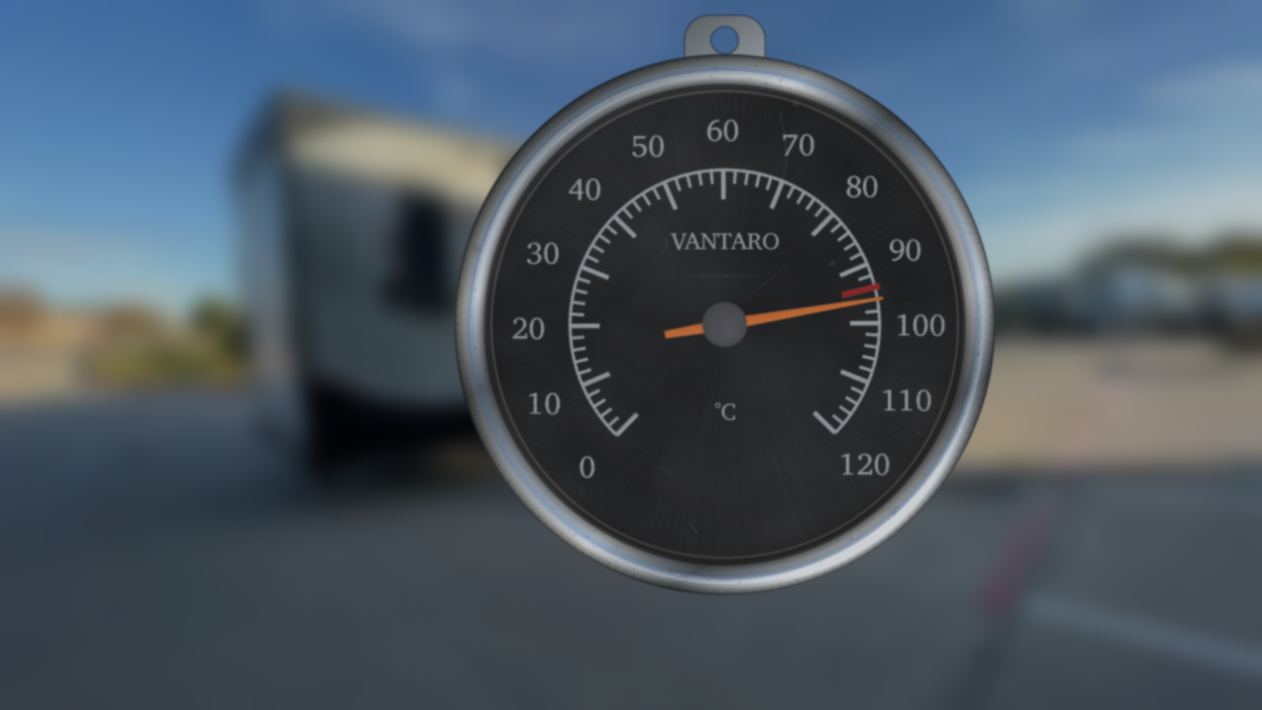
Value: °C 96
